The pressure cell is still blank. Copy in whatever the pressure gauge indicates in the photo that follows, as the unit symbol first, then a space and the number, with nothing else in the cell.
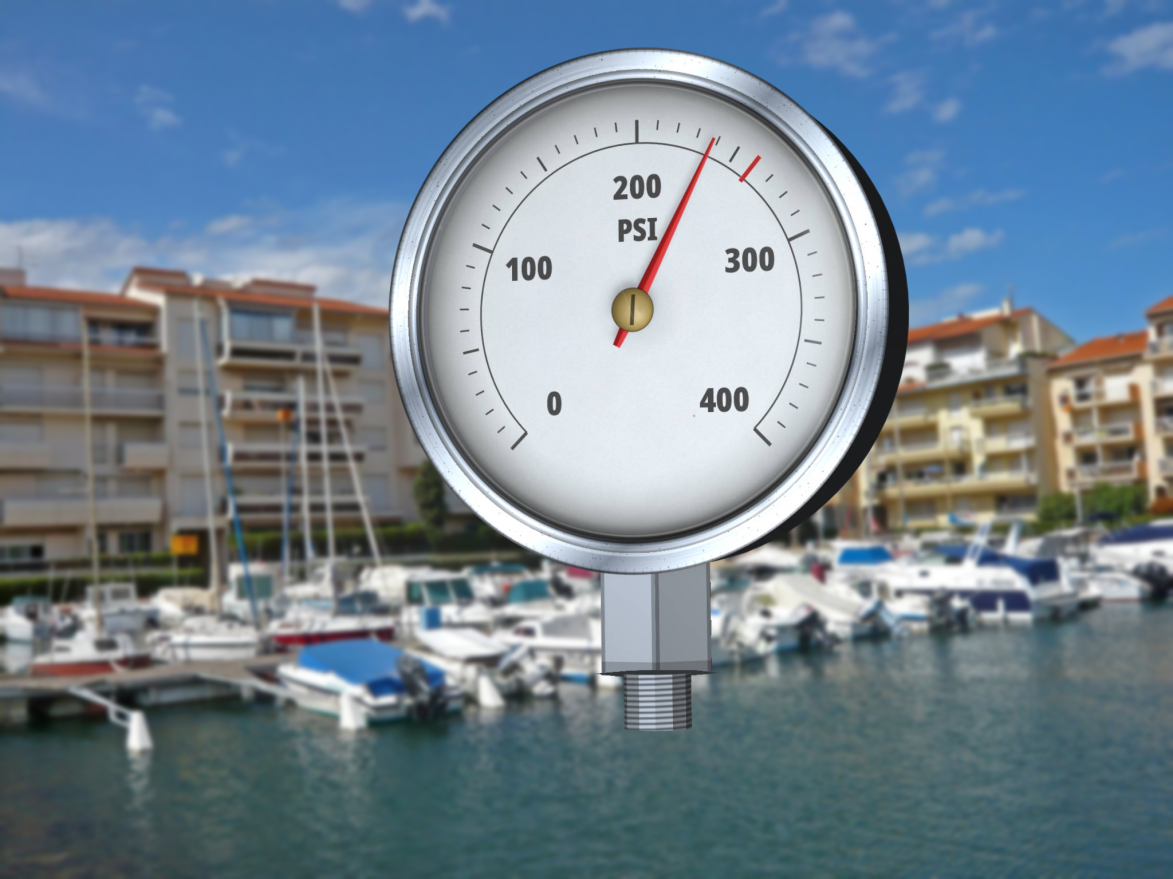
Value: psi 240
